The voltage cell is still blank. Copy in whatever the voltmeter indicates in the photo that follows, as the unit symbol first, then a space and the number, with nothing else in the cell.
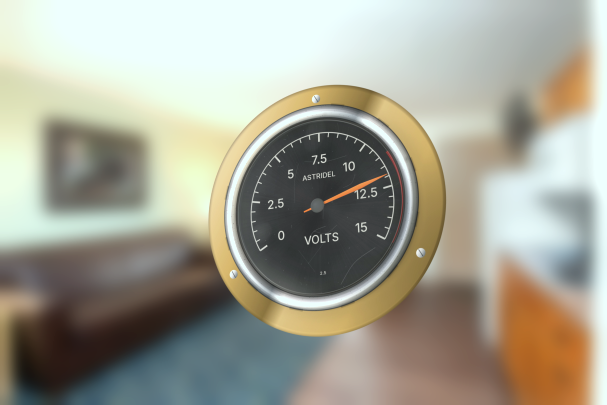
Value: V 12
